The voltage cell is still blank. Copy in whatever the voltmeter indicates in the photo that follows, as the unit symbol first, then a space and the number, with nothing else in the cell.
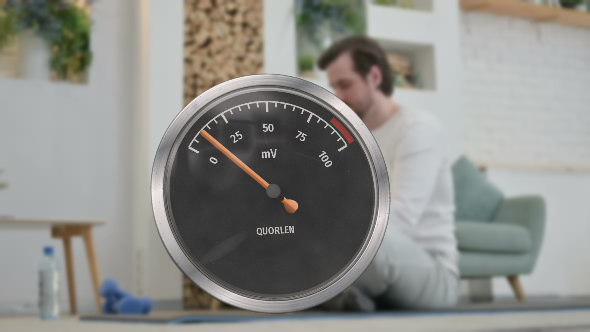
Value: mV 10
